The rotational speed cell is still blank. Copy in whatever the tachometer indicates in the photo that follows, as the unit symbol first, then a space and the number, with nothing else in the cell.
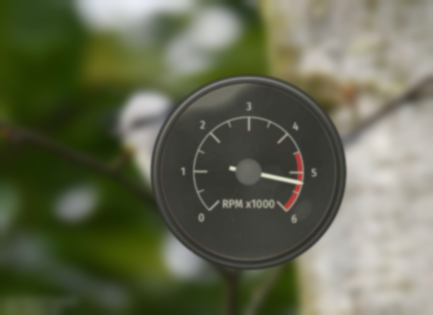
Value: rpm 5250
